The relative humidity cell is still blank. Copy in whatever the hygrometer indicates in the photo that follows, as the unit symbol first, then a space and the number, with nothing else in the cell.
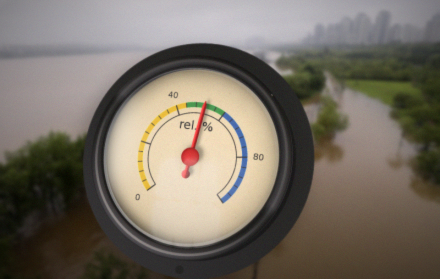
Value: % 52
